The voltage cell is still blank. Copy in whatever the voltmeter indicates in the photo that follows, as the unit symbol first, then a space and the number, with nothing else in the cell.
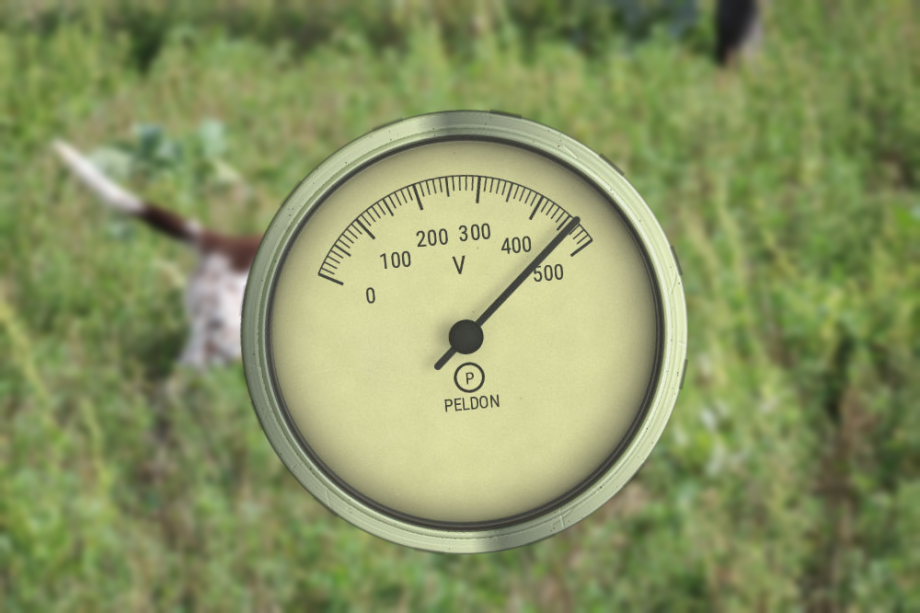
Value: V 460
